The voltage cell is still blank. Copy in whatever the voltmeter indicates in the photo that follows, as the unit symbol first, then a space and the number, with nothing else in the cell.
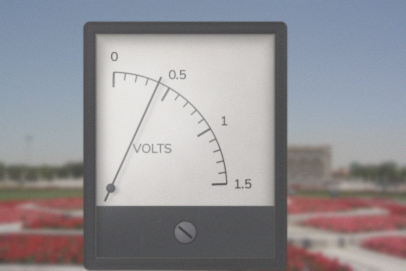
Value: V 0.4
